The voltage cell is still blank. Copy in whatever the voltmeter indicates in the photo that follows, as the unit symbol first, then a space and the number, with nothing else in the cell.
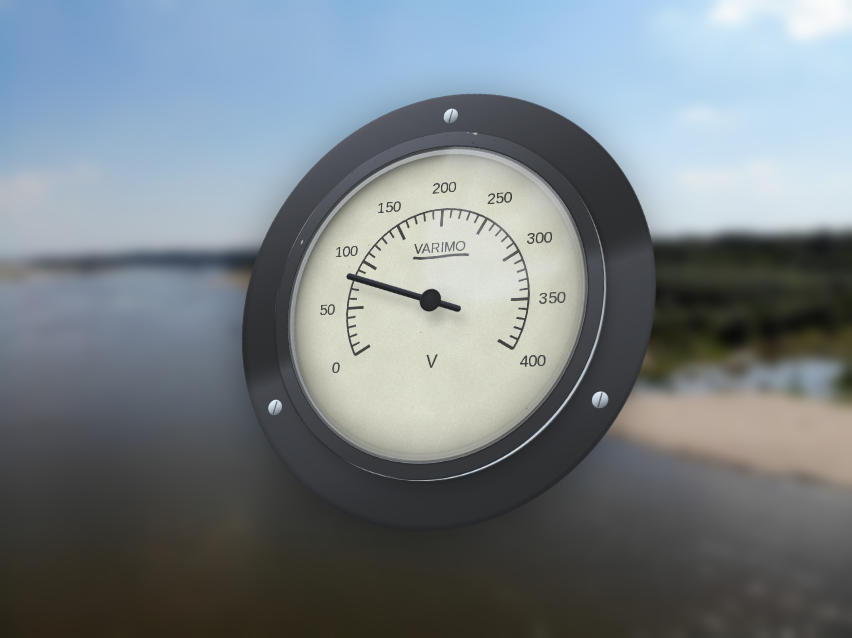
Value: V 80
